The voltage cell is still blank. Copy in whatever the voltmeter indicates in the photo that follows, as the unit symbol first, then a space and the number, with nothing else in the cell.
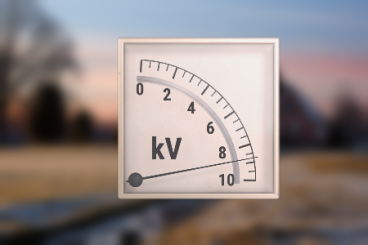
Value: kV 8.75
